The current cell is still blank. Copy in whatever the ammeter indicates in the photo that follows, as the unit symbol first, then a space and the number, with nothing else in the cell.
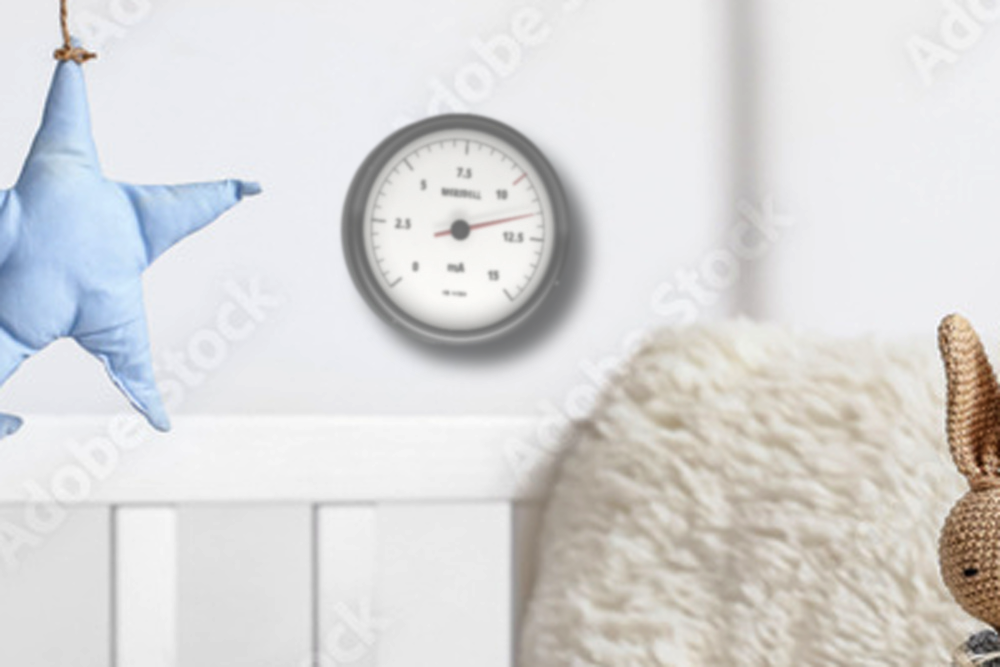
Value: mA 11.5
